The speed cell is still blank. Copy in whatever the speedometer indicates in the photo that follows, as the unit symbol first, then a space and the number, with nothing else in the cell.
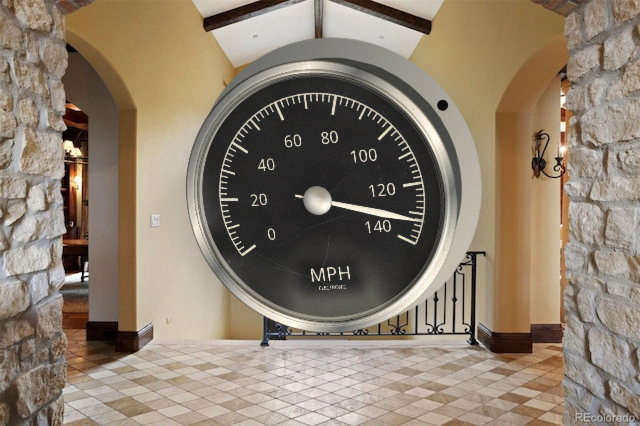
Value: mph 132
